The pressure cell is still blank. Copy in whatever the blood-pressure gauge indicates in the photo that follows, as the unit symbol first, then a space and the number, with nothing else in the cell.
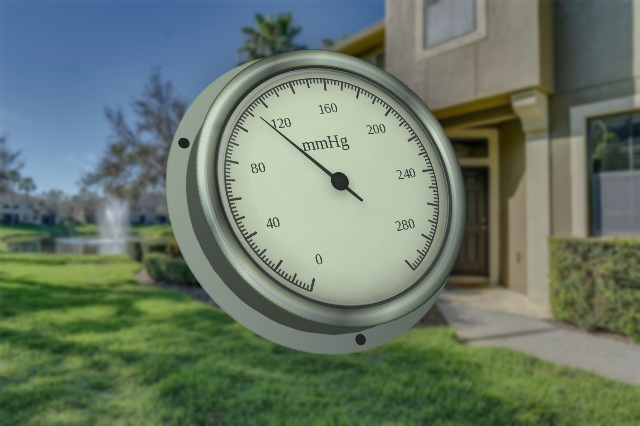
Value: mmHg 110
